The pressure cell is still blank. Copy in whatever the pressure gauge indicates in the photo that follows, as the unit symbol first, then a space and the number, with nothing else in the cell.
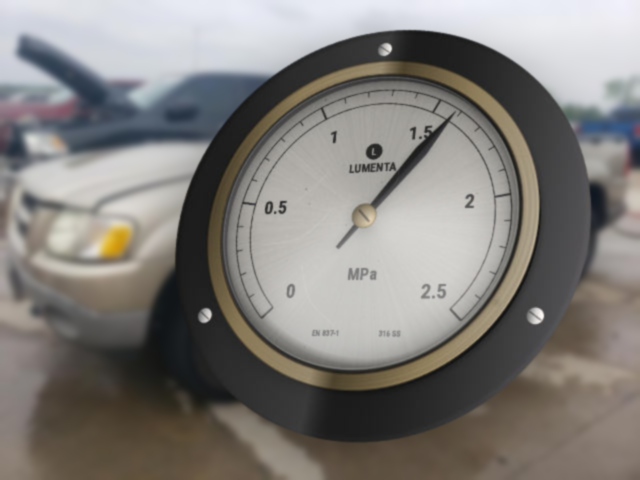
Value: MPa 1.6
